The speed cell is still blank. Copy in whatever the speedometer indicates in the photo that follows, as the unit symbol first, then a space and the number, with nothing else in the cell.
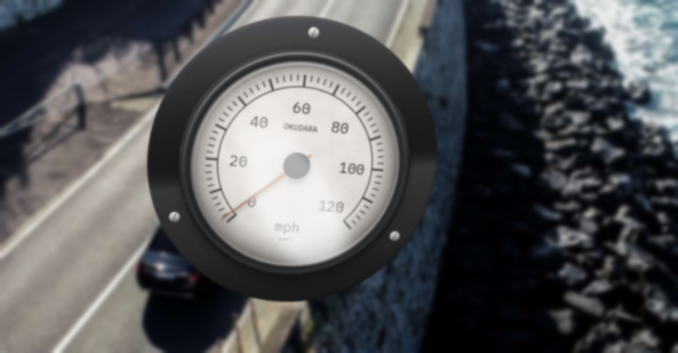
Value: mph 2
